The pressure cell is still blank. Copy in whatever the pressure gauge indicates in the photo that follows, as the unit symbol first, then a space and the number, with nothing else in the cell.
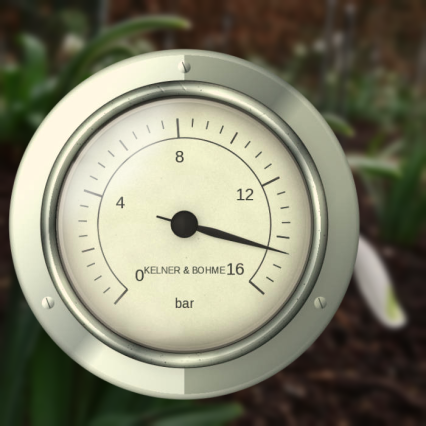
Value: bar 14.5
